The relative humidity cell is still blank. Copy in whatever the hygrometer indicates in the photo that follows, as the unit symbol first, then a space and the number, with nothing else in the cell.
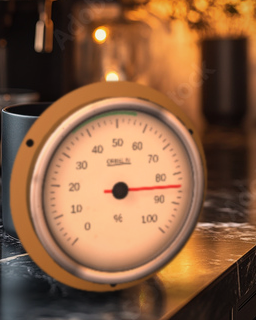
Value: % 84
